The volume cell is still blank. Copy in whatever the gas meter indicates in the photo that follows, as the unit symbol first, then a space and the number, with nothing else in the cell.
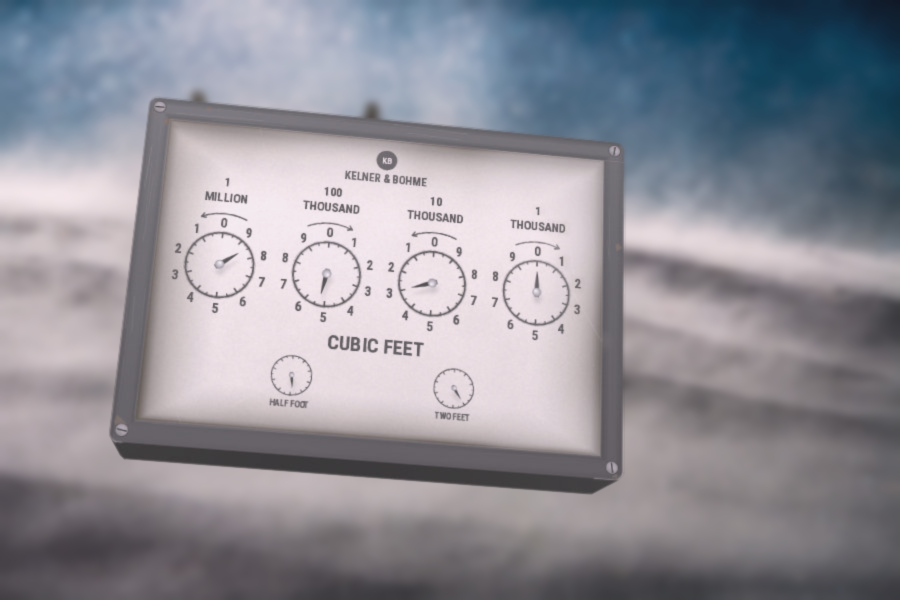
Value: ft³ 853000
